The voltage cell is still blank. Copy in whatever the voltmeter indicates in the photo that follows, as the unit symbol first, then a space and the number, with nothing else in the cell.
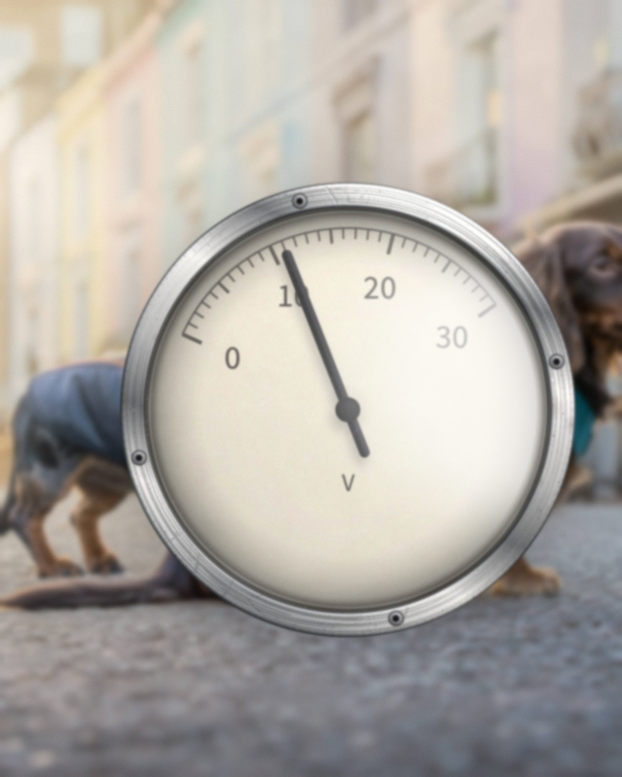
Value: V 11
